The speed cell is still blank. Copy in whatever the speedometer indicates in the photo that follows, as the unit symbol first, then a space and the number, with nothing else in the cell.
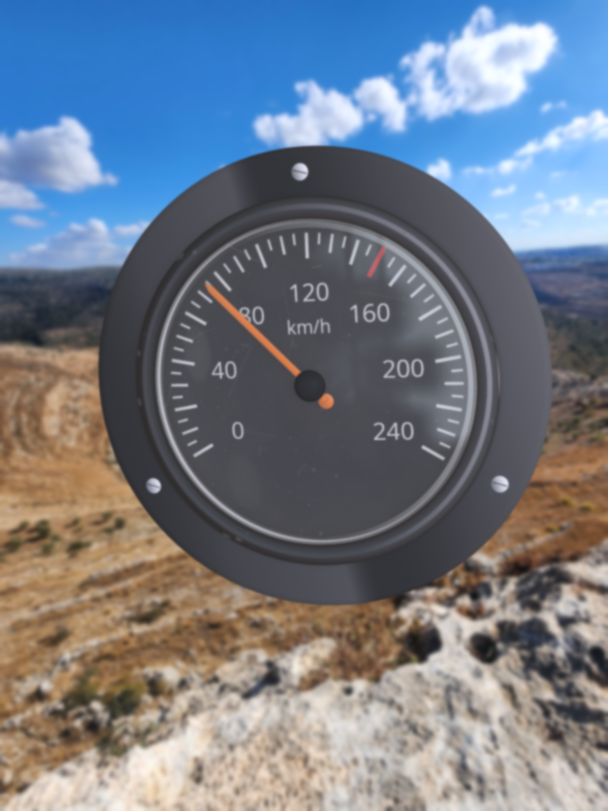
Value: km/h 75
